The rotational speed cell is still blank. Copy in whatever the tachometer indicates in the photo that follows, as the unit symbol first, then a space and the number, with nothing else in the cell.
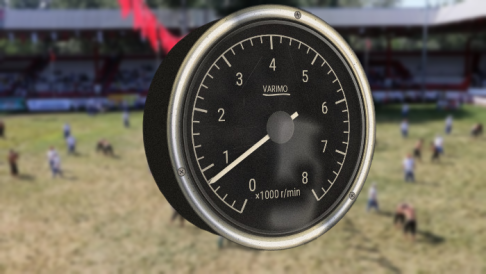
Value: rpm 800
